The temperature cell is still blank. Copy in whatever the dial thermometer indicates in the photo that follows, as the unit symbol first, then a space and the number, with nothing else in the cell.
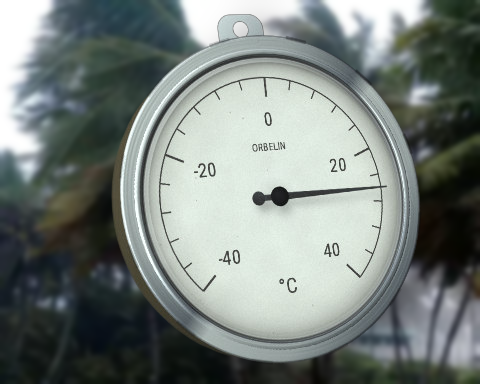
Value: °C 26
